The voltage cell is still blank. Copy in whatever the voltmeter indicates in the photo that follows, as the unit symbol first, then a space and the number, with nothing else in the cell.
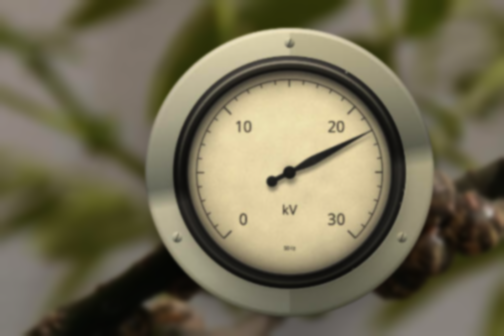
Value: kV 22
